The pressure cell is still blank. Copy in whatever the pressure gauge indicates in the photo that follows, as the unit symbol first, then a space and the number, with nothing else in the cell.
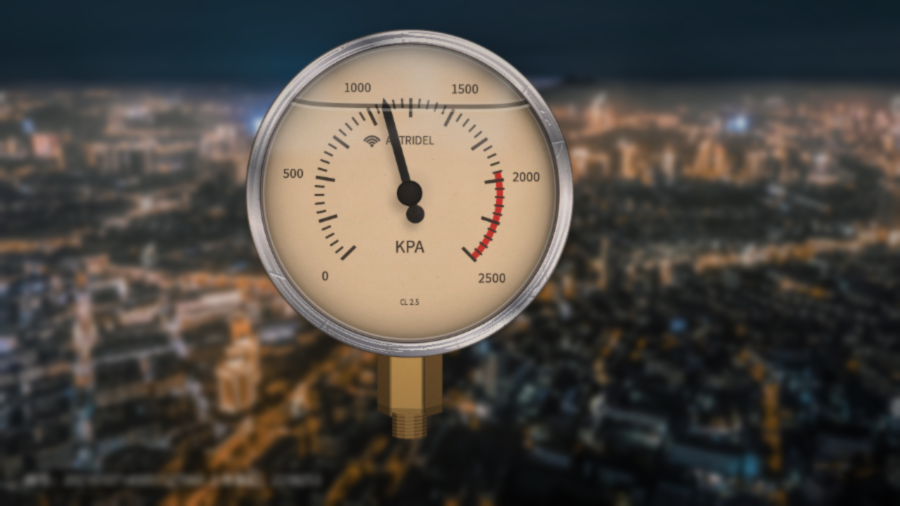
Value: kPa 1100
